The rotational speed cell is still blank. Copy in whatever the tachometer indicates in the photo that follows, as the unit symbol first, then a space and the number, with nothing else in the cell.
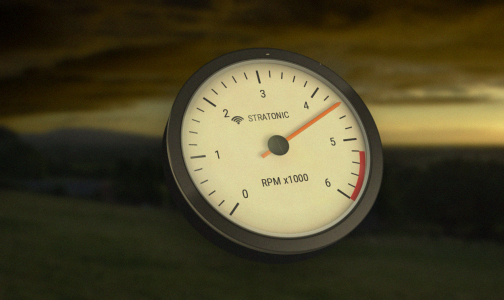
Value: rpm 4400
